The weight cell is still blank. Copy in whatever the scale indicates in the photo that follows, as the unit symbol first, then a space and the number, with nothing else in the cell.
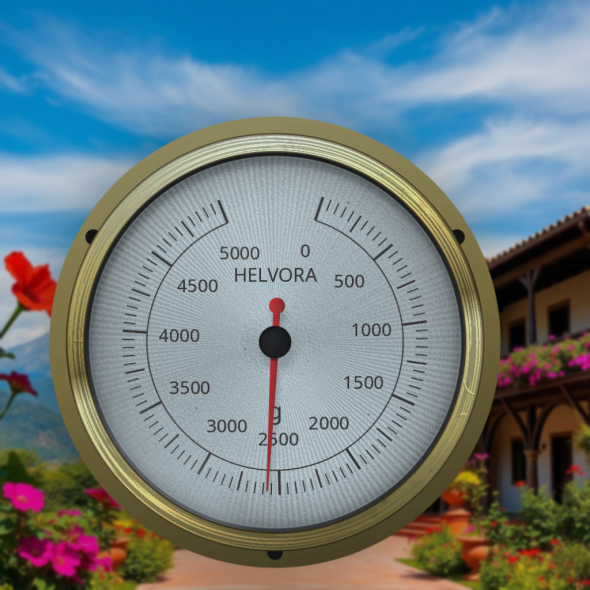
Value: g 2575
